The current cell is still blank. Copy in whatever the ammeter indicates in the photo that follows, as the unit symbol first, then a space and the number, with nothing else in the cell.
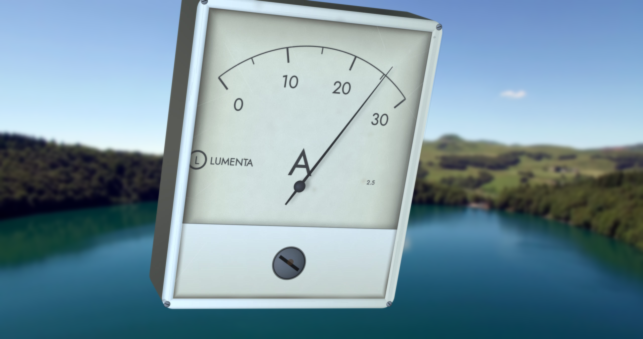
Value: A 25
